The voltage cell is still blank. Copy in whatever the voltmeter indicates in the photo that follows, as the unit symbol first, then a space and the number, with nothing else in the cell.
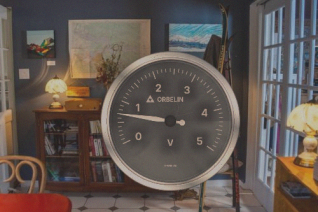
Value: V 0.7
